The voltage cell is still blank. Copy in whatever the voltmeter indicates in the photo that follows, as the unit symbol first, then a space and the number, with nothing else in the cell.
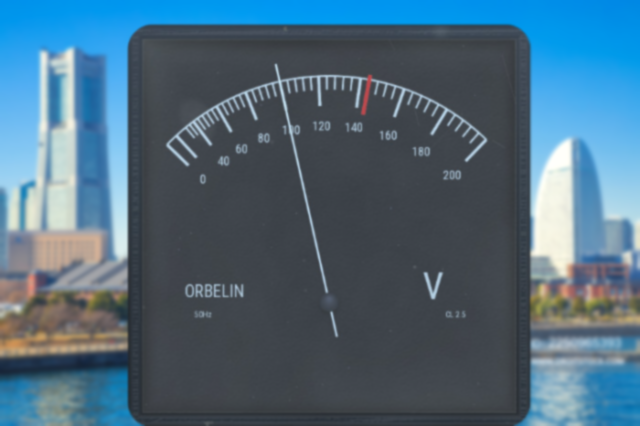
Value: V 100
